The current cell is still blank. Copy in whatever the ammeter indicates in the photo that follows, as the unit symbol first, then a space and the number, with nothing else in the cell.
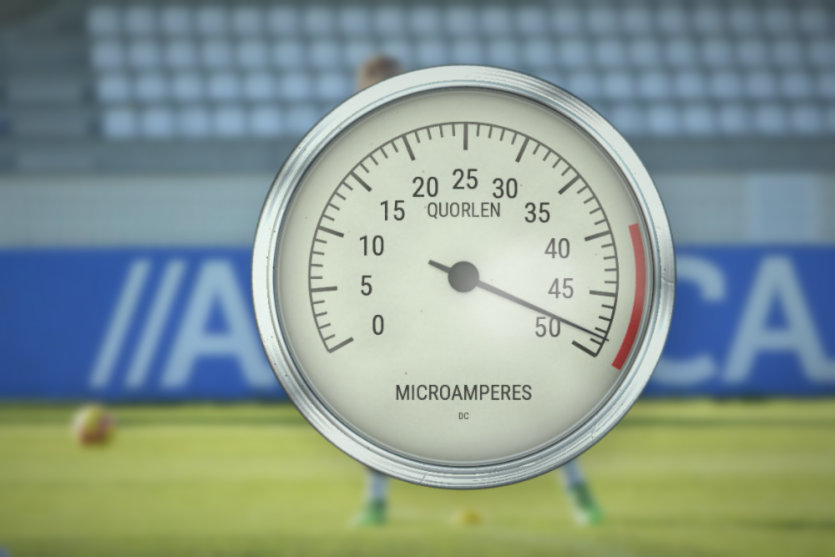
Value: µA 48.5
